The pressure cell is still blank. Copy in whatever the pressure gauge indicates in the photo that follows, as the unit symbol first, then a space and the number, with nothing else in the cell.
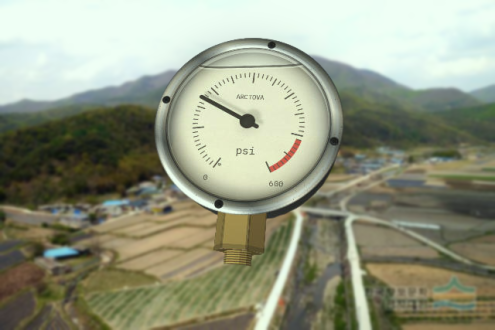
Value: psi 170
